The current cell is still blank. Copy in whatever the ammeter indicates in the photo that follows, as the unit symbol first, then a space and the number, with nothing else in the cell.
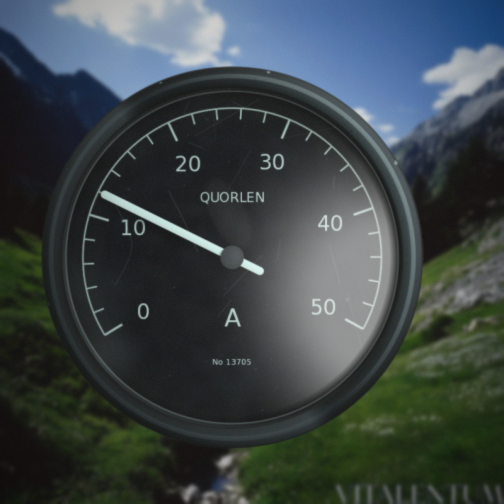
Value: A 12
